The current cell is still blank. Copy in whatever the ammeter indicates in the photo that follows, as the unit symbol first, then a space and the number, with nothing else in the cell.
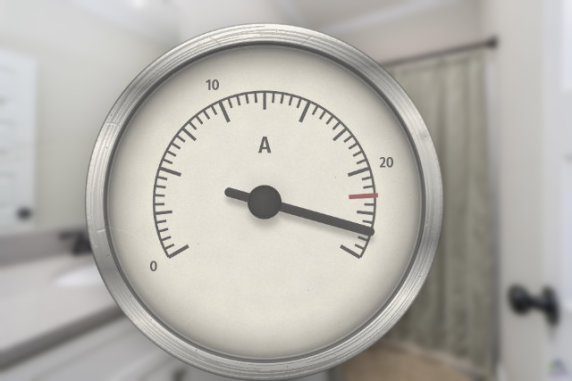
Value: A 23.5
